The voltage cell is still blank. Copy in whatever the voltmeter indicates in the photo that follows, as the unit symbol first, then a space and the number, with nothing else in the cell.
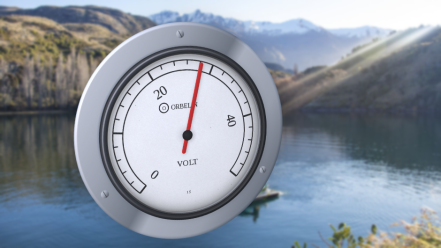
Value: V 28
